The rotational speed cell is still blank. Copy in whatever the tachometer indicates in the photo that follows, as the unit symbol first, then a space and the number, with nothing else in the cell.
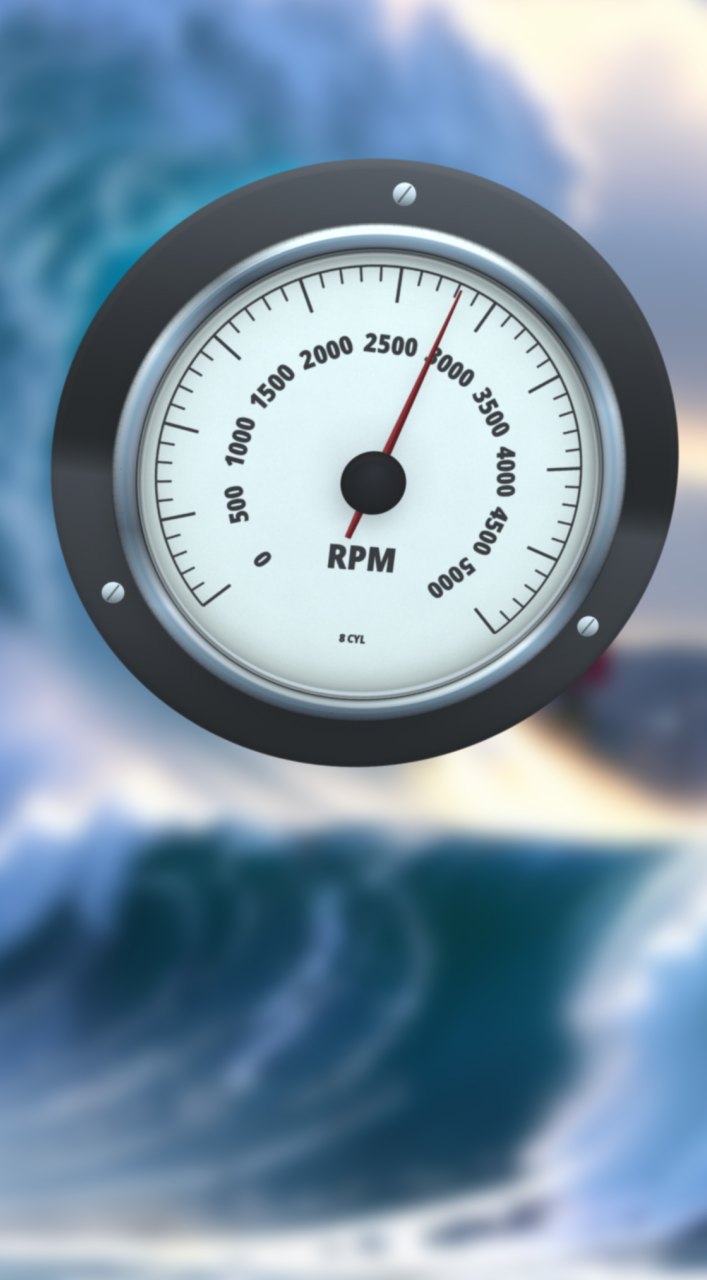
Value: rpm 2800
